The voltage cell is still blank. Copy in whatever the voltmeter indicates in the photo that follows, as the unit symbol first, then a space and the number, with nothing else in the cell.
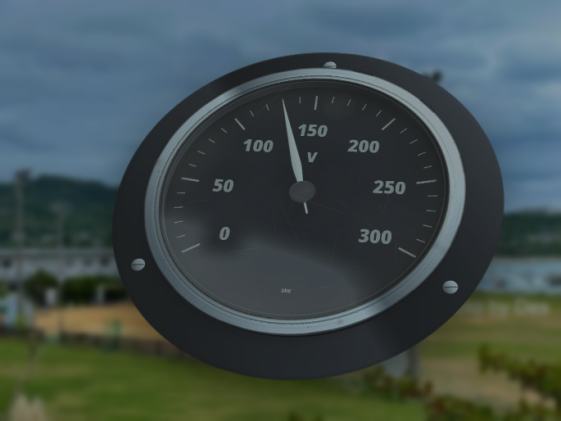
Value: V 130
